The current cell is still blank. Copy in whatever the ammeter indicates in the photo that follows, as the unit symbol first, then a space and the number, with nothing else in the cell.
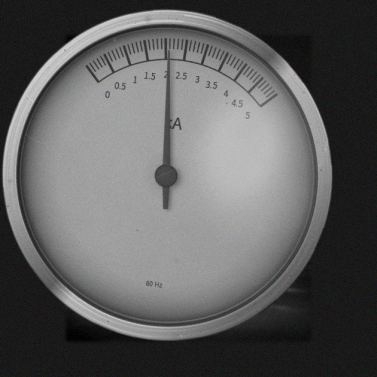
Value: kA 2.1
